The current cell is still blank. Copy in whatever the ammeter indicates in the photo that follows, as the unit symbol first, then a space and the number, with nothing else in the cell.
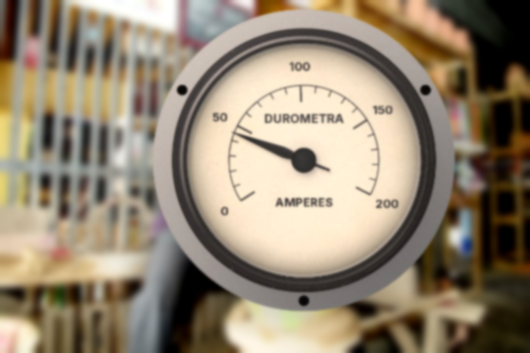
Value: A 45
